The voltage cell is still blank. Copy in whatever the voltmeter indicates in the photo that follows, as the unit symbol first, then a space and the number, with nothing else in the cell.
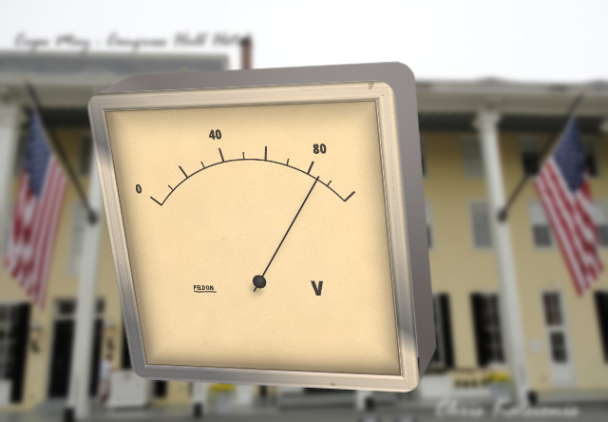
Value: V 85
